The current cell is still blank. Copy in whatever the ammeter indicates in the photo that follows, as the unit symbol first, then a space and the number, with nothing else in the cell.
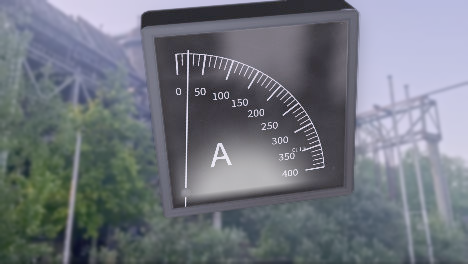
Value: A 20
